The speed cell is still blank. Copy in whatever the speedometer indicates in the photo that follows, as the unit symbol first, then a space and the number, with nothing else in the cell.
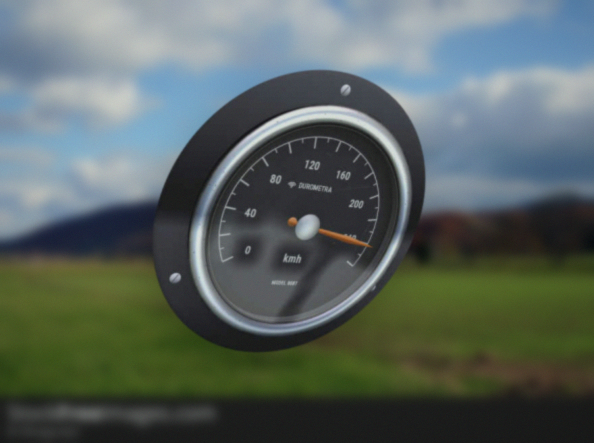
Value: km/h 240
